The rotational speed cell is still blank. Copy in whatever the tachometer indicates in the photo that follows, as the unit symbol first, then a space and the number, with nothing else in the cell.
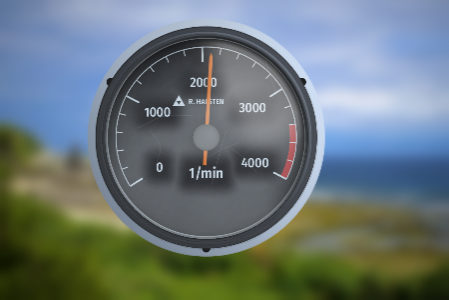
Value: rpm 2100
